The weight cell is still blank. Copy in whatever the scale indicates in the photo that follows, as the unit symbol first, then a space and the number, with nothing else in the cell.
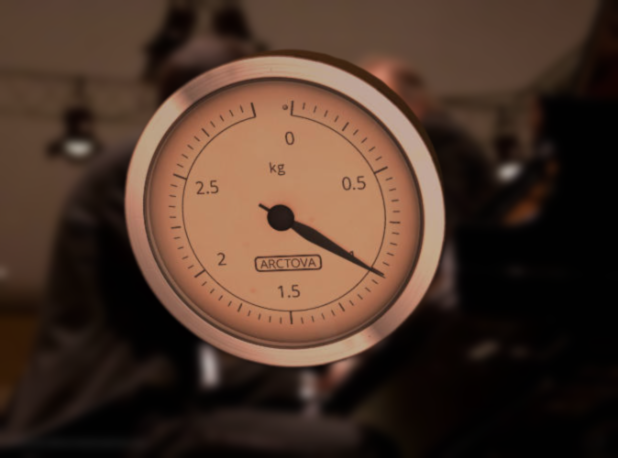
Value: kg 1
